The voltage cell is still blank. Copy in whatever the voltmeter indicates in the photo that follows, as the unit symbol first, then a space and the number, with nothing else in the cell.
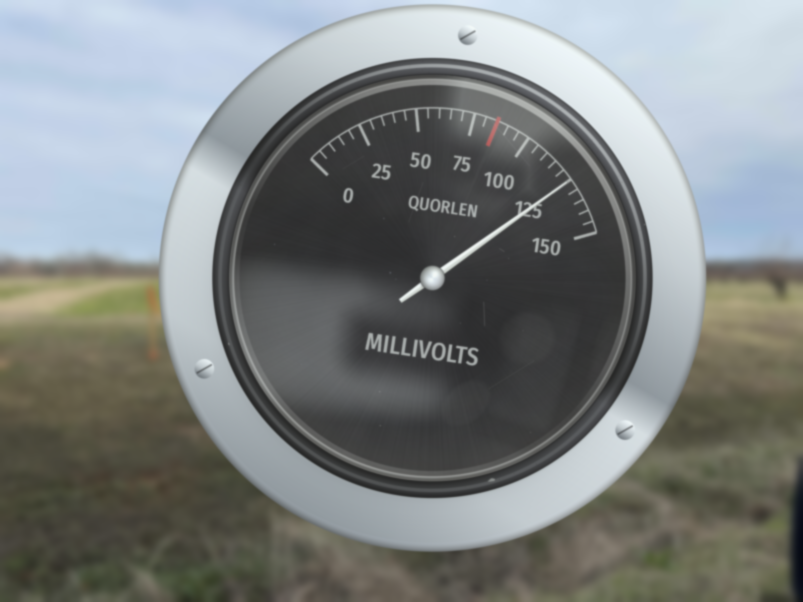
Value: mV 125
